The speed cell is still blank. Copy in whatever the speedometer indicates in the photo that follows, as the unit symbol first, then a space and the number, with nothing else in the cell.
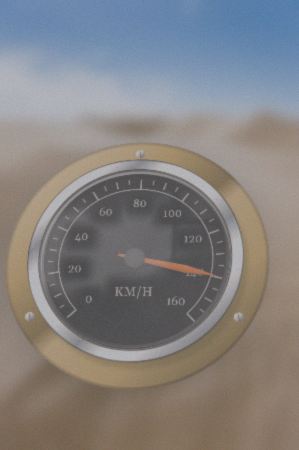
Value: km/h 140
